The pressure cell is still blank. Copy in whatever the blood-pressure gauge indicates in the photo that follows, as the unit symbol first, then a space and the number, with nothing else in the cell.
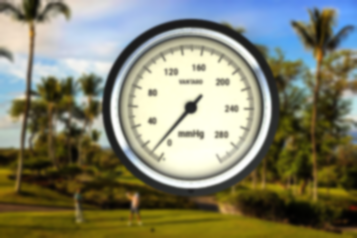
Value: mmHg 10
